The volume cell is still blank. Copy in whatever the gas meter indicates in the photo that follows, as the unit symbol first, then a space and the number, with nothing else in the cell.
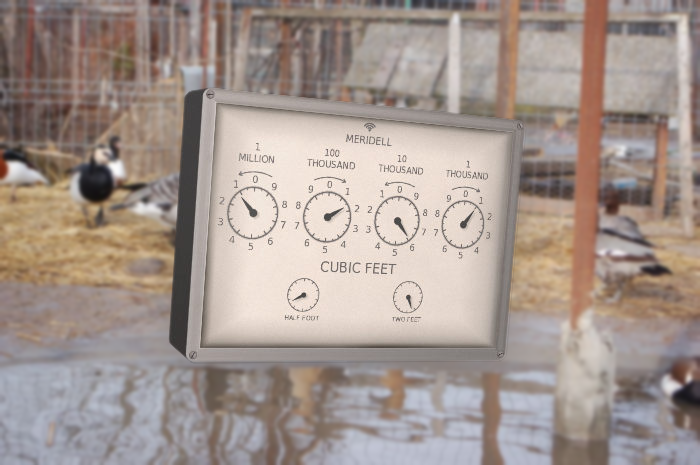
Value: ft³ 116100
